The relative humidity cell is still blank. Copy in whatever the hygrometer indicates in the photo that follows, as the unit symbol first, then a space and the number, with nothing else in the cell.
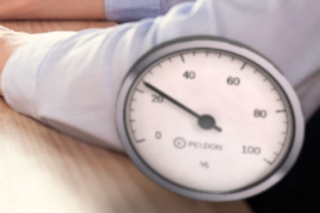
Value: % 24
